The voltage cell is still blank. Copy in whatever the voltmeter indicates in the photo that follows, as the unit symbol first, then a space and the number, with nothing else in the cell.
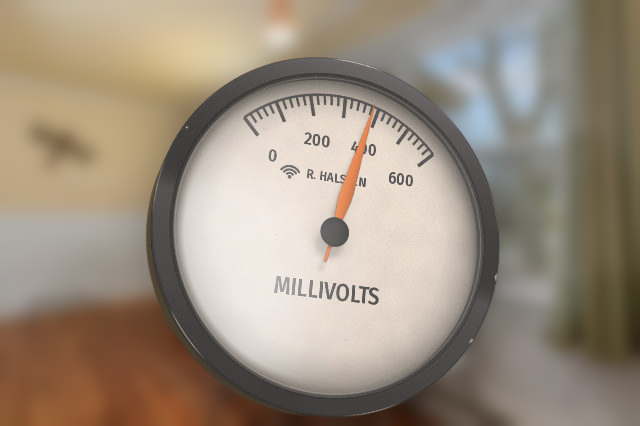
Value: mV 380
